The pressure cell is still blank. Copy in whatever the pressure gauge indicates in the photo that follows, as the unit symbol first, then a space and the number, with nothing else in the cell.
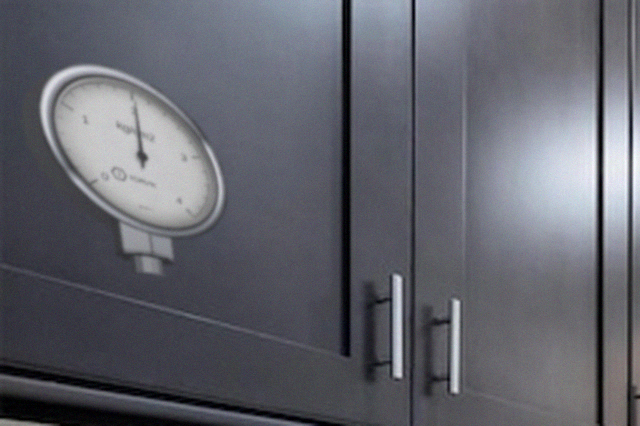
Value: kg/cm² 2
